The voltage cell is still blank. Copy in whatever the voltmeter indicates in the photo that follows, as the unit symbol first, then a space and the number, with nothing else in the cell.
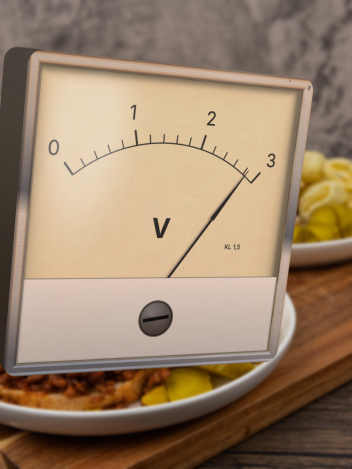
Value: V 2.8
